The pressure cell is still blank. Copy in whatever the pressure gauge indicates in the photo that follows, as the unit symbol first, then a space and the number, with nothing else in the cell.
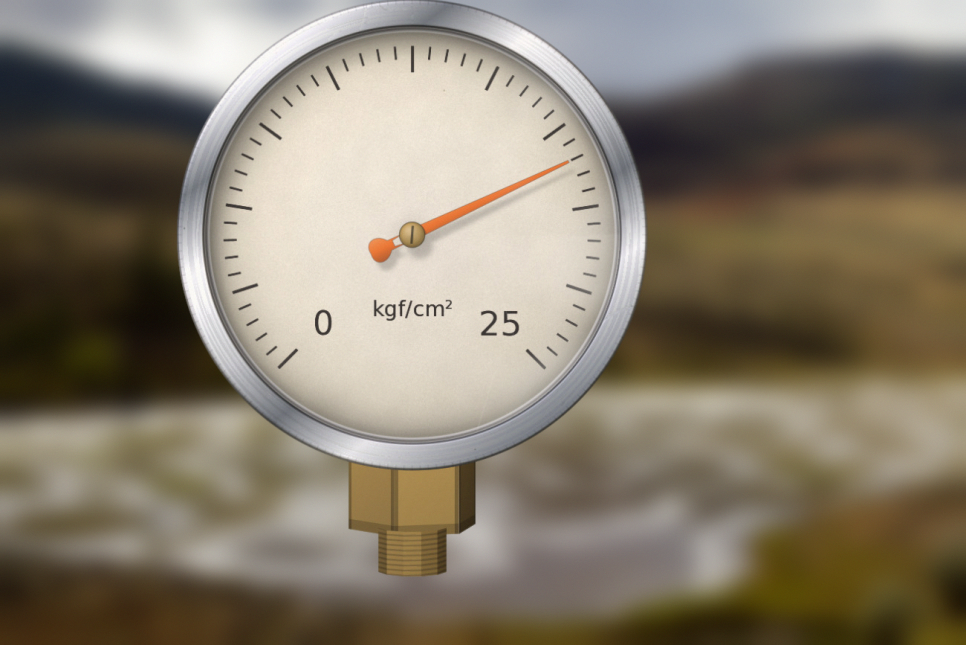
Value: kg/cm² 18.5
